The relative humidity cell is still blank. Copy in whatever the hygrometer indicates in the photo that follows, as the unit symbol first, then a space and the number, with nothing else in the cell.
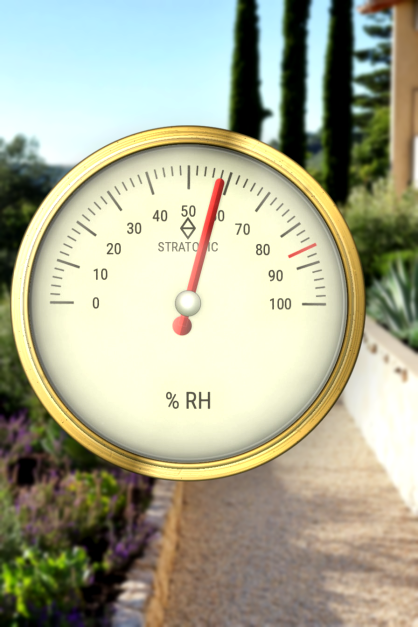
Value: % 58
